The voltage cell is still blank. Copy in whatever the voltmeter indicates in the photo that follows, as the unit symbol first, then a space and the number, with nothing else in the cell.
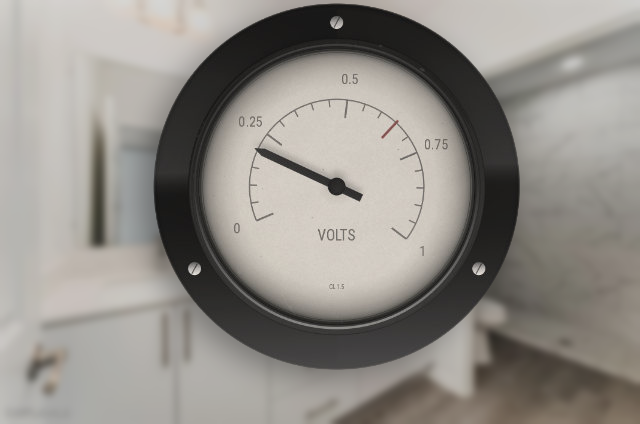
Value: V 0.2
